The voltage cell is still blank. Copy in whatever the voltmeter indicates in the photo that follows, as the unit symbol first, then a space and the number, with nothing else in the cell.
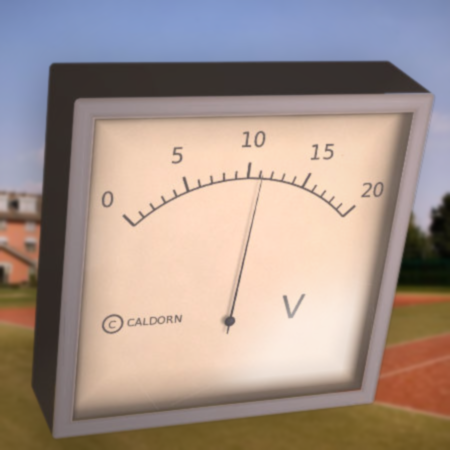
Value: V 11
